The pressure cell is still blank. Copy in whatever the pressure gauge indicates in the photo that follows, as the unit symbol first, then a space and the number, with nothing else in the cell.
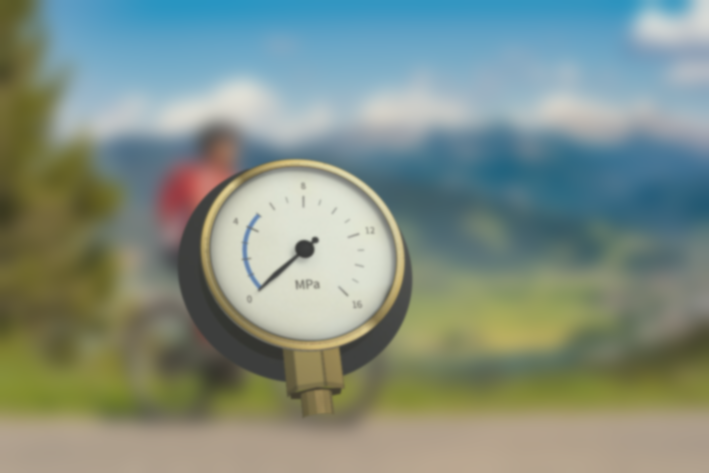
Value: MPa 0
